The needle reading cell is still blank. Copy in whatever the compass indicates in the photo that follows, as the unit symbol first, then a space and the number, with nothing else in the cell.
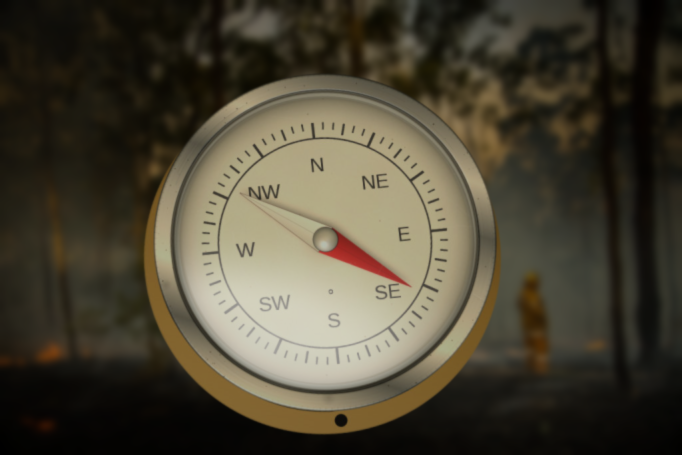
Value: ° 125
